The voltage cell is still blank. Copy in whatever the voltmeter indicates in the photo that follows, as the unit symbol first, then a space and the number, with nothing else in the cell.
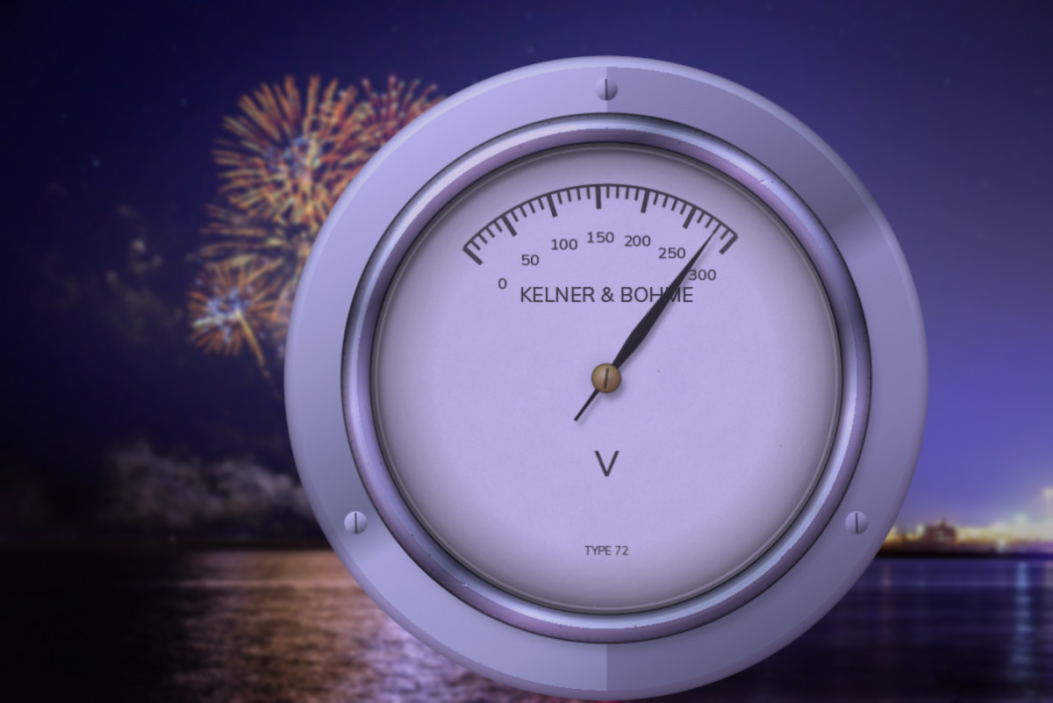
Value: V 280
